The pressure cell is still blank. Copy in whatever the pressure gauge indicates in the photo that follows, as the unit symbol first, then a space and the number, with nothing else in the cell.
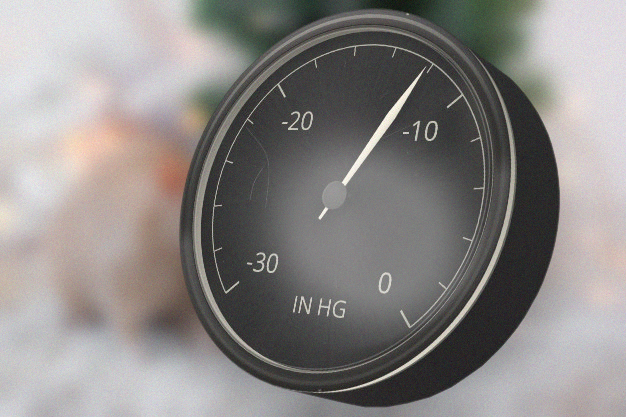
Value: inHg -12
